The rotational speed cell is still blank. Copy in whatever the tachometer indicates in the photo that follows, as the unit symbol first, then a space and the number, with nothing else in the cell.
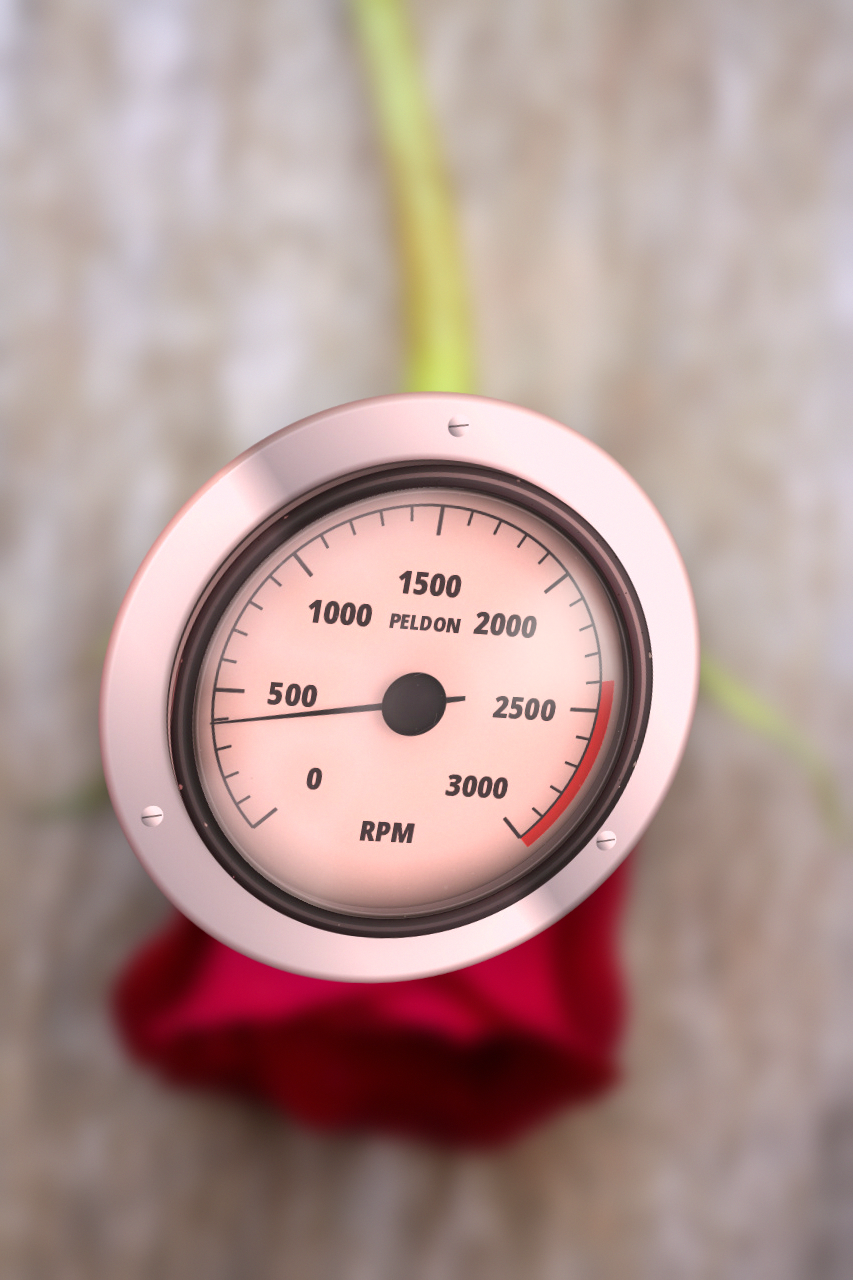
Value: rpm 400
